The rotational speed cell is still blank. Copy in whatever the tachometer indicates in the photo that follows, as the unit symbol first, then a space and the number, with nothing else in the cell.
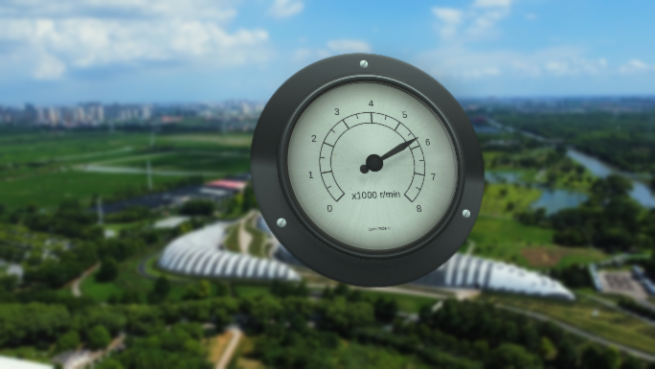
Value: rpm 5750
